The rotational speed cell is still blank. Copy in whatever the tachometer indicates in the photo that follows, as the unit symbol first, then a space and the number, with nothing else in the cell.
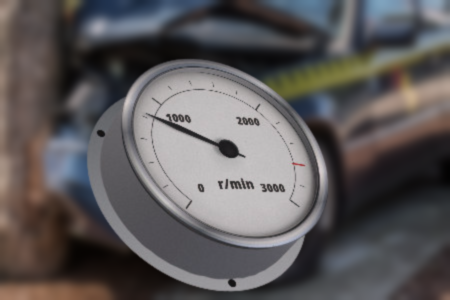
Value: rpm 800
